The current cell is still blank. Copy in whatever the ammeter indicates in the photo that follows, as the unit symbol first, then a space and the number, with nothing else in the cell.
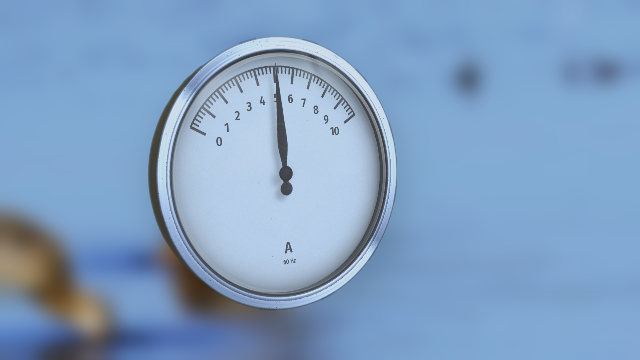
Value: A 5
